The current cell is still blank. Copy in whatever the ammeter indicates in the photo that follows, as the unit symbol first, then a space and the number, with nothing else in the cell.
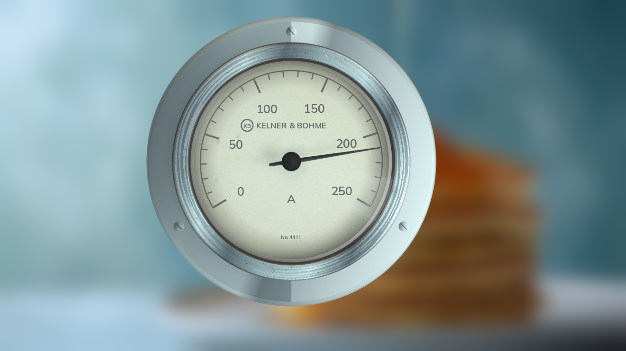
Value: A 210
